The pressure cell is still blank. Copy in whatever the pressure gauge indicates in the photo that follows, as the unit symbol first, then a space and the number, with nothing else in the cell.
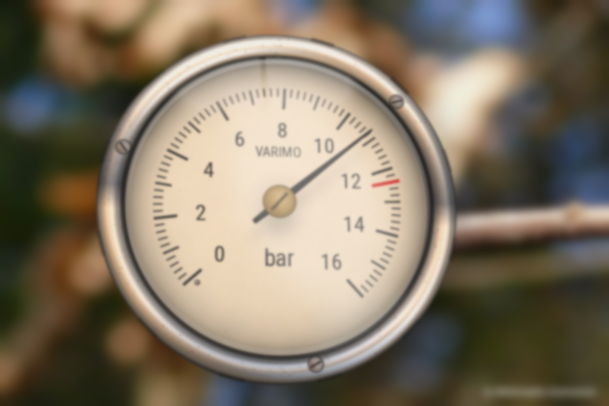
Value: bar 10.8
